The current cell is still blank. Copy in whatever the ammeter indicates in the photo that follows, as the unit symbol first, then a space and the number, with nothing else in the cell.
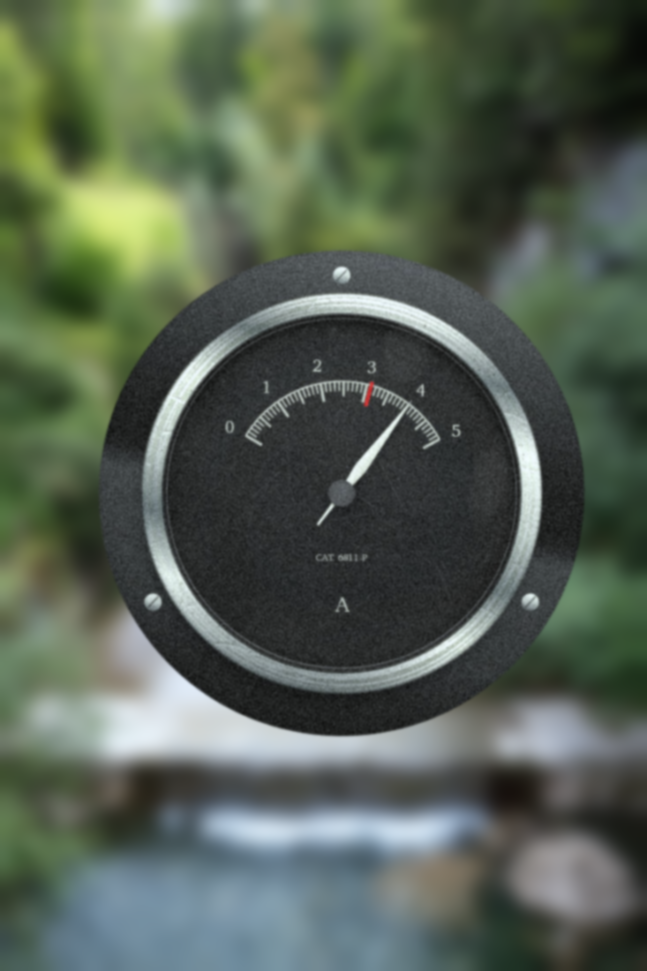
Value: A 4
